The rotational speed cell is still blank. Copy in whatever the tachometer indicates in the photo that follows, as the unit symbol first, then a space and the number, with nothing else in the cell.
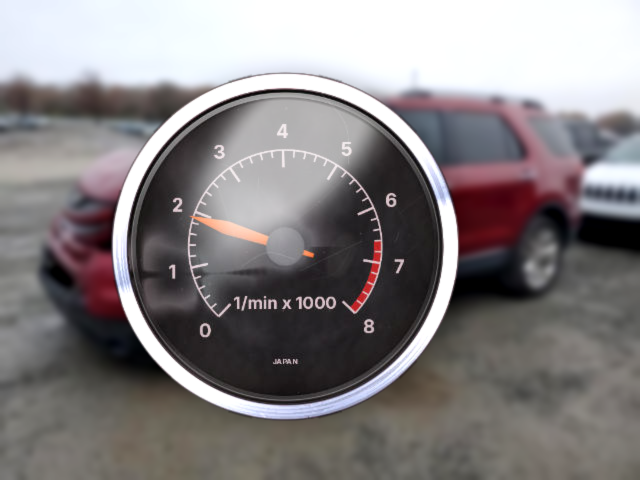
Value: rpm 1900
